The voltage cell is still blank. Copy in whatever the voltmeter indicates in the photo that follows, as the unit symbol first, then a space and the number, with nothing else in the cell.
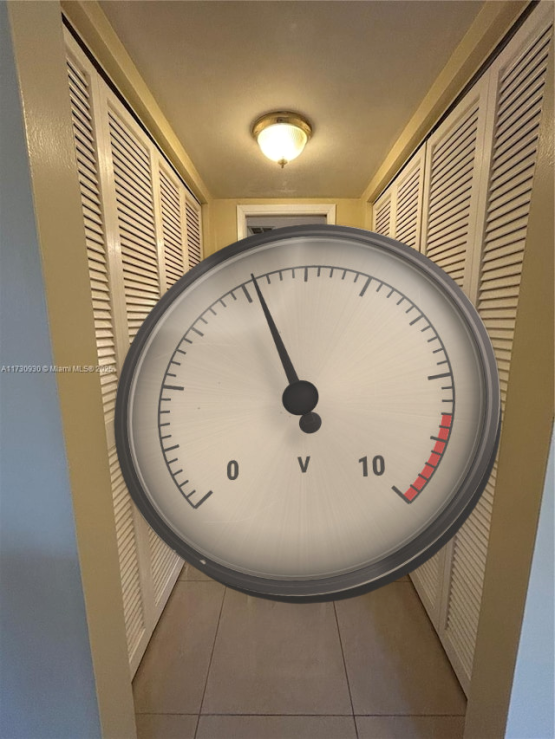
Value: V 4.2
